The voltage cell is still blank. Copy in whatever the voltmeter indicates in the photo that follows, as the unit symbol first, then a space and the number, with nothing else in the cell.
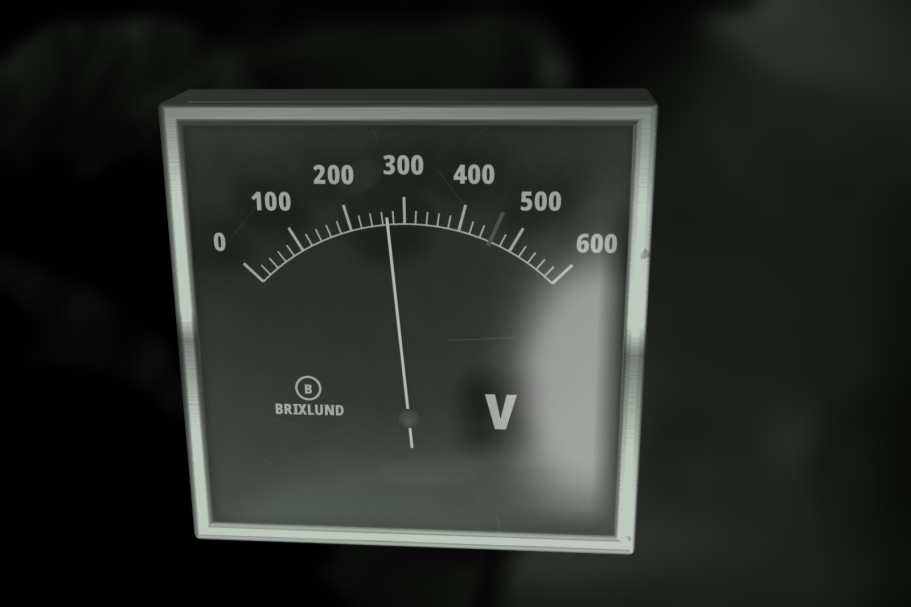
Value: V 270
